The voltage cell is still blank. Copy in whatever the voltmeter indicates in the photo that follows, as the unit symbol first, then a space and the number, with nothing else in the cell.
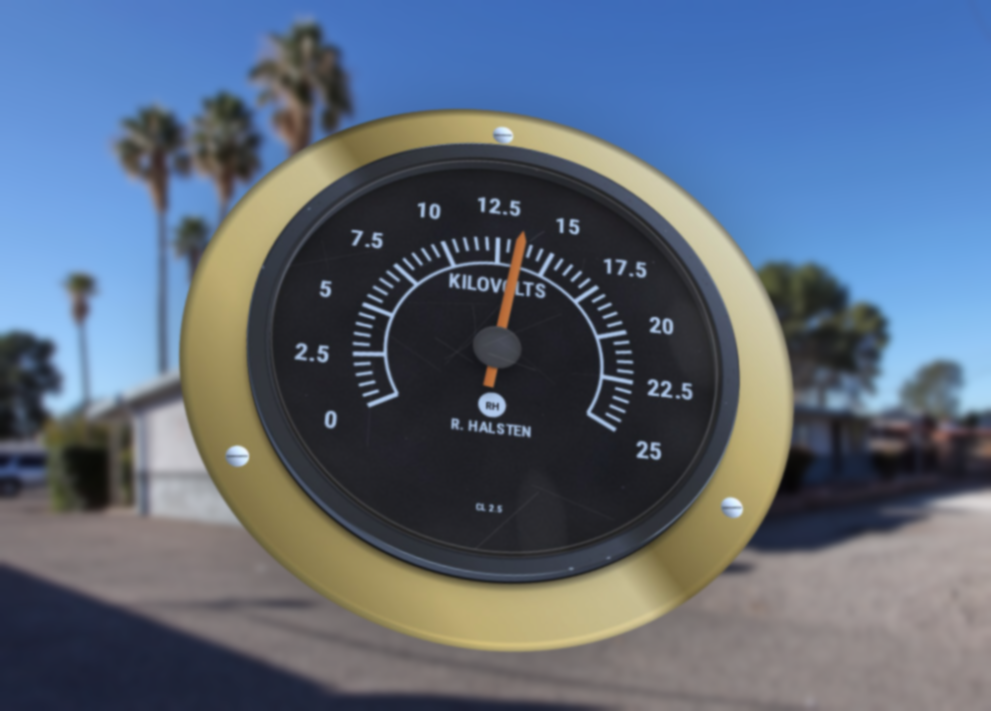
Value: kV 13.5
